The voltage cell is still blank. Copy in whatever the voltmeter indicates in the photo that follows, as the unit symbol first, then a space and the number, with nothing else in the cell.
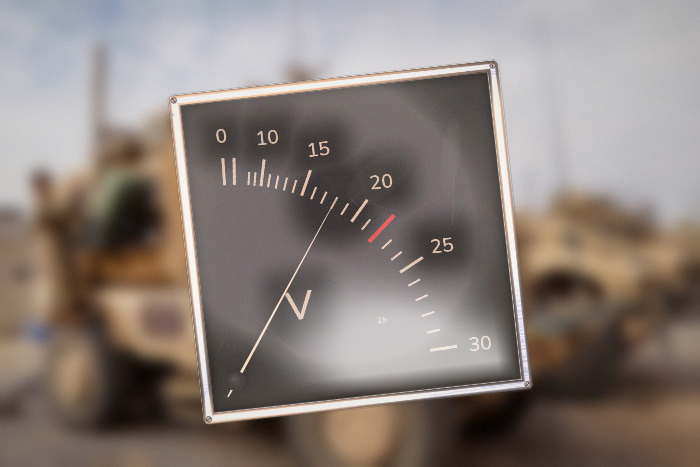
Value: V 18
